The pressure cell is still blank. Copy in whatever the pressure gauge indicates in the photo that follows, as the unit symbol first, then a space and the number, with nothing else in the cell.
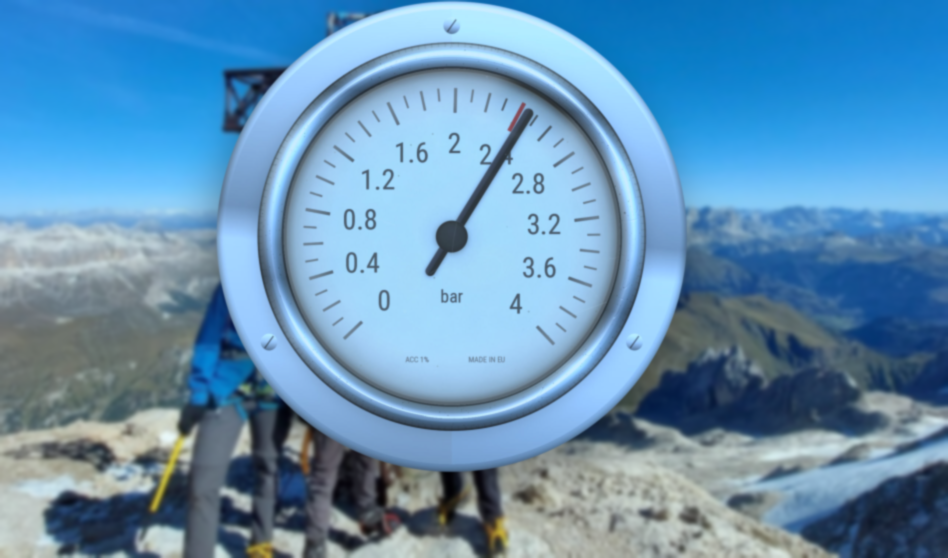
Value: bar 2.45
